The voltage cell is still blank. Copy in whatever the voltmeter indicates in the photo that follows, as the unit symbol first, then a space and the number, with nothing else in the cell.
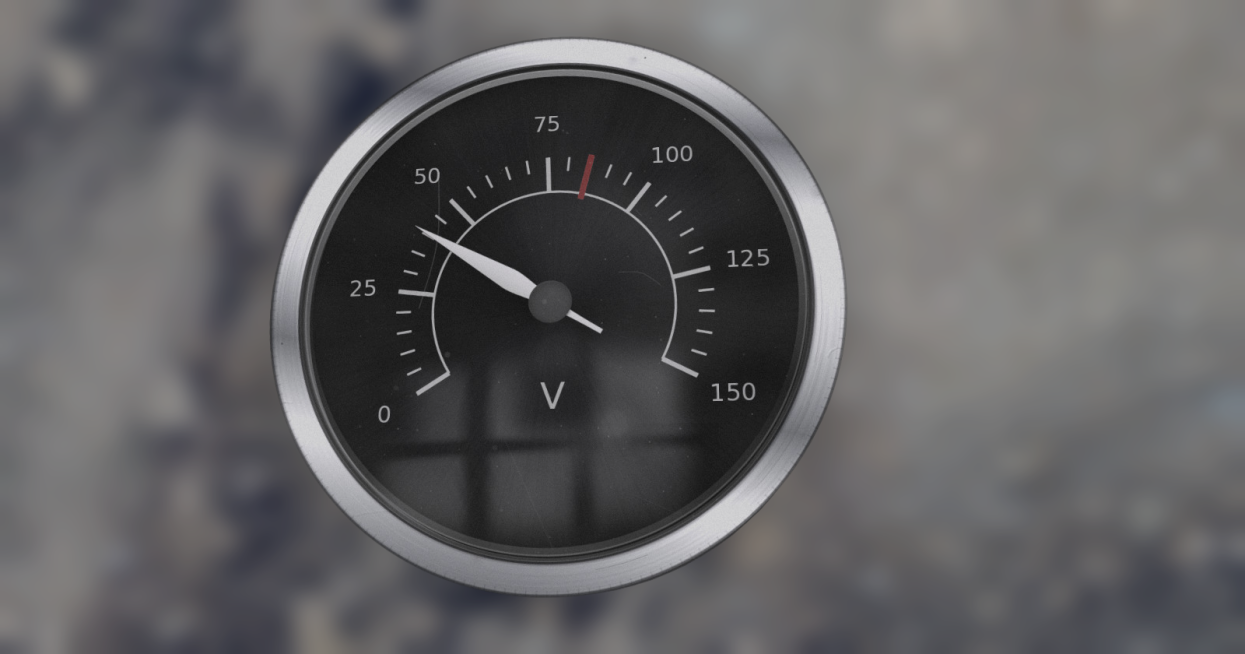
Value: V 40
